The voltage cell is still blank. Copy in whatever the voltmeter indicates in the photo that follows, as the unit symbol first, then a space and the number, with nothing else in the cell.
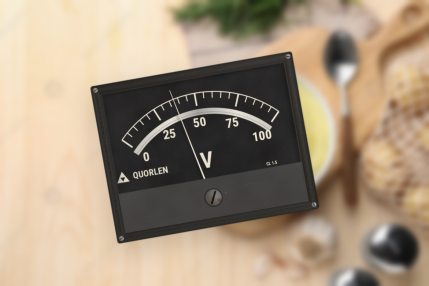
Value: V 37.5
